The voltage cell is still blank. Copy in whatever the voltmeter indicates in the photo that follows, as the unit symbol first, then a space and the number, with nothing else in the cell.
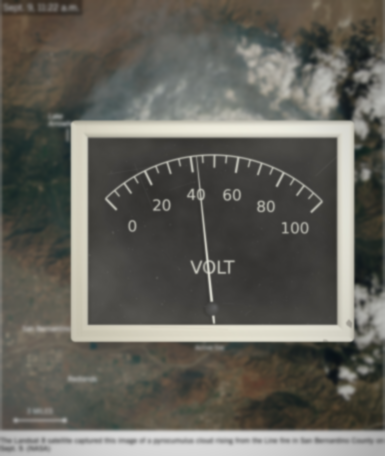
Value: V 42.5
